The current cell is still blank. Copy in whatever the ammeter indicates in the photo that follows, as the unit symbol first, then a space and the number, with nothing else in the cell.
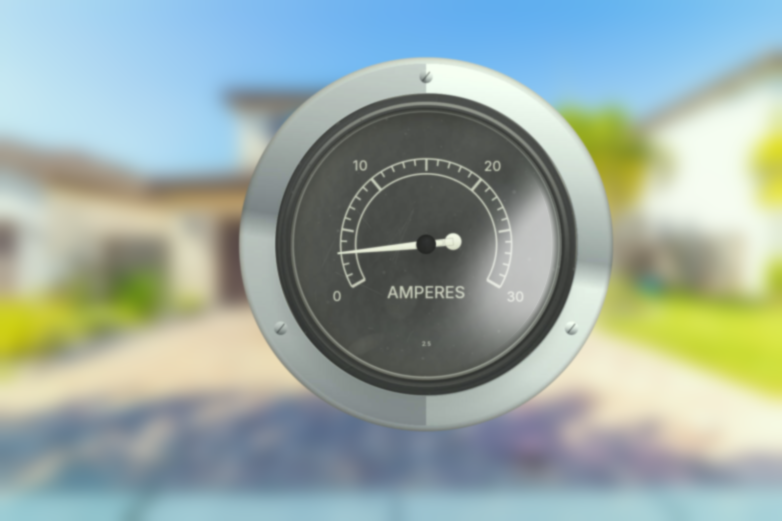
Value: A 3
